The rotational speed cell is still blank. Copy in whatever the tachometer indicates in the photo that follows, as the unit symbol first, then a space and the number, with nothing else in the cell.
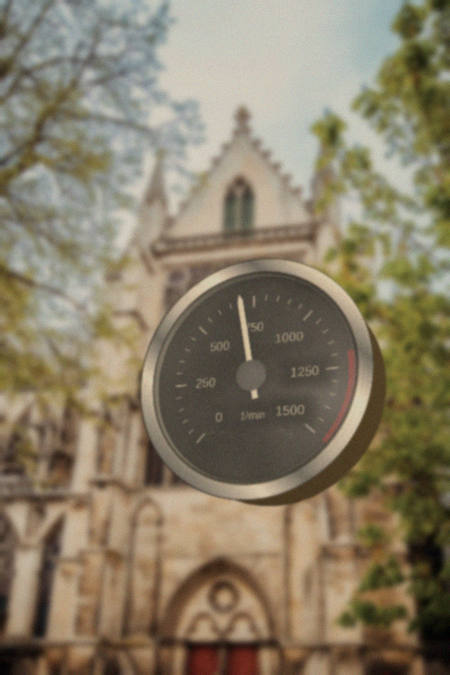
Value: rpm 700
